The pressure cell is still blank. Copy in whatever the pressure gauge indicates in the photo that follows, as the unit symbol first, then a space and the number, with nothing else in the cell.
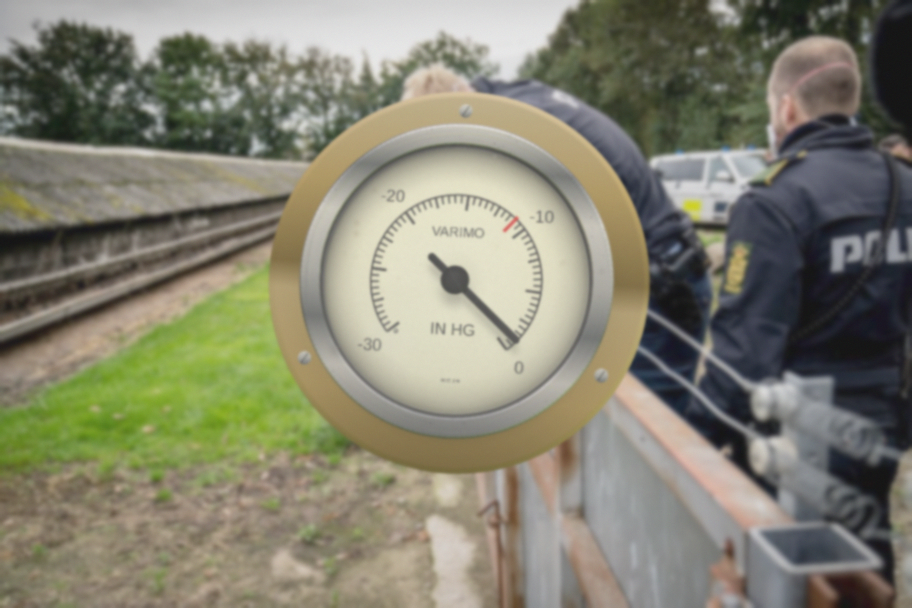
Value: inHg -1
